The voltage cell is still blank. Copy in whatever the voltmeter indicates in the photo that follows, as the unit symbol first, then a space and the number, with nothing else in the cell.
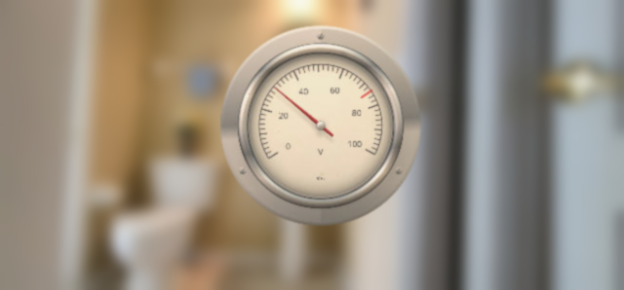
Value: V 30
